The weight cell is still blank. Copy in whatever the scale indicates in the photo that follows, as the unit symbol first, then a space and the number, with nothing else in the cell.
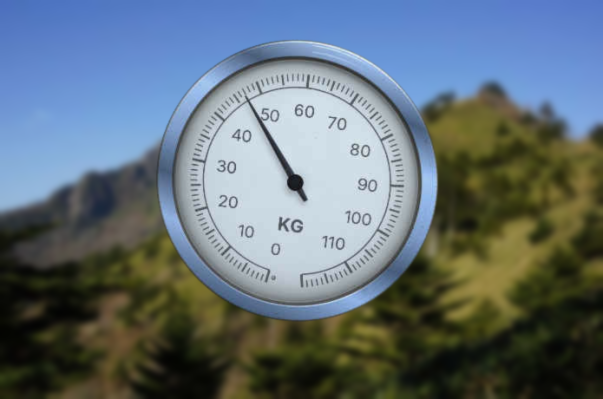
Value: kg 47
